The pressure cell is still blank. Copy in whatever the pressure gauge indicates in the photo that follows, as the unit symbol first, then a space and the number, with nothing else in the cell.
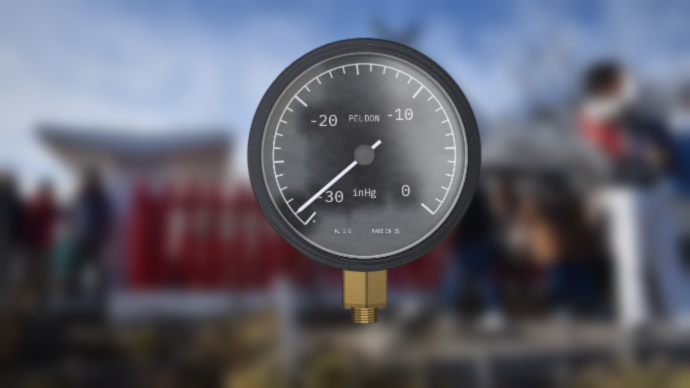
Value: inHg -29
